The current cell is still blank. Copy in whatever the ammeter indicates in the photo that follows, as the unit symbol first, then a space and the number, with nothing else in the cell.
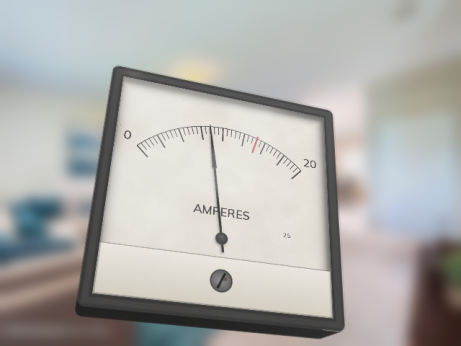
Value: A 8.5
